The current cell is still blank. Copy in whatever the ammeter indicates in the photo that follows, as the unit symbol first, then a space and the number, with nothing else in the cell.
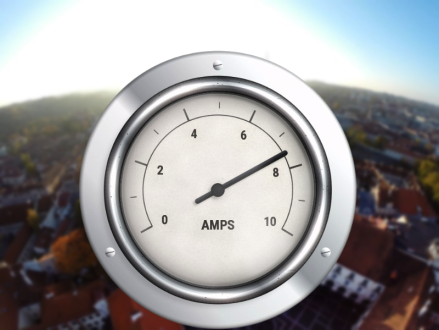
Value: A 7.5
